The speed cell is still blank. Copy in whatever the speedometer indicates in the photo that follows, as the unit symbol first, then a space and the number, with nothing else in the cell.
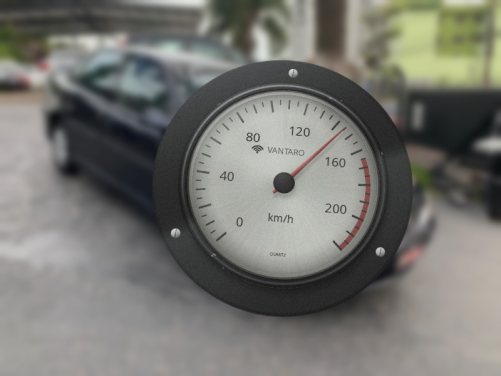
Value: km/h 145
